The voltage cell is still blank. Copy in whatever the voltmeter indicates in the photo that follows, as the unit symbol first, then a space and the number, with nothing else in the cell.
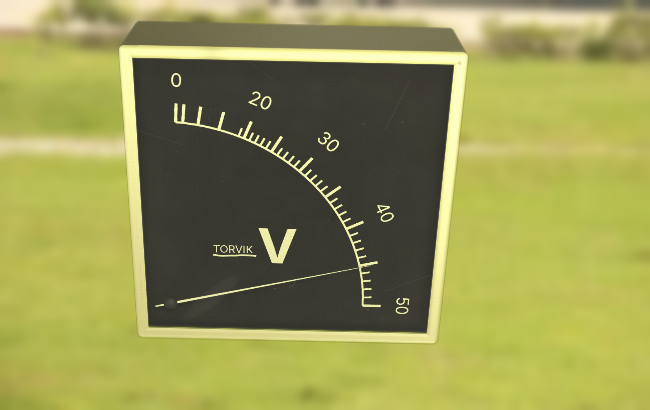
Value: V 45
